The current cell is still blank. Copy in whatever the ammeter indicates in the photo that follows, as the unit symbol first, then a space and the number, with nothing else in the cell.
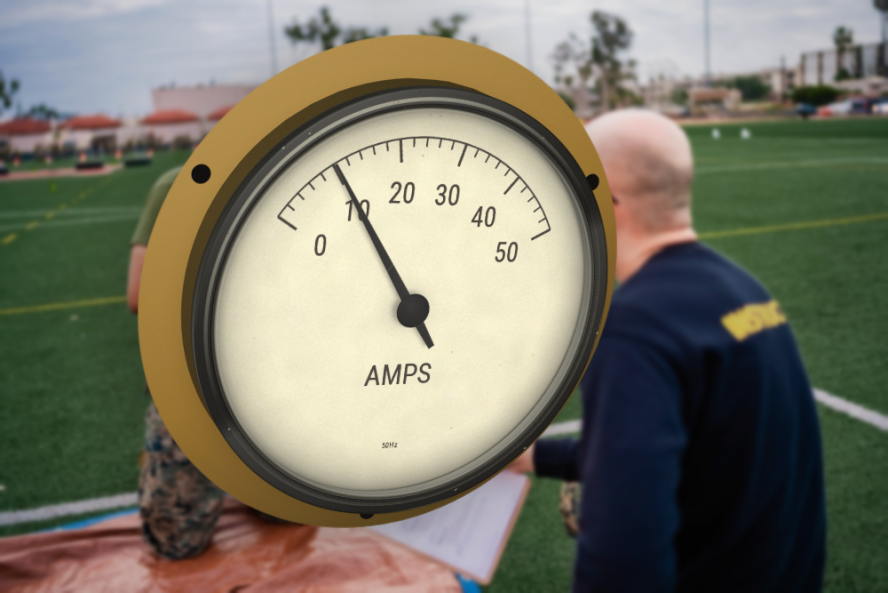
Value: A 10
